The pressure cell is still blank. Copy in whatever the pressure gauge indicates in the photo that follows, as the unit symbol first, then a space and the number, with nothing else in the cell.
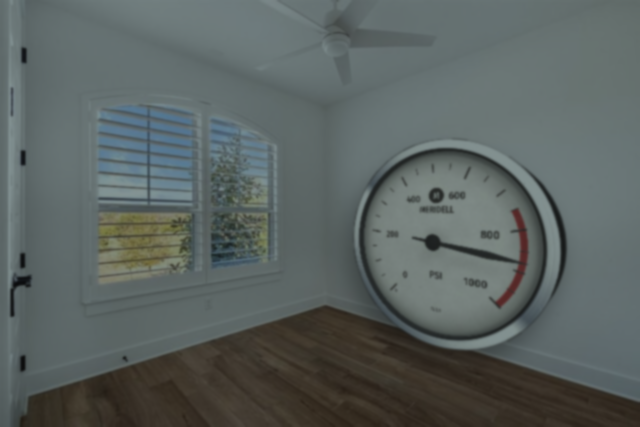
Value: psi 875
